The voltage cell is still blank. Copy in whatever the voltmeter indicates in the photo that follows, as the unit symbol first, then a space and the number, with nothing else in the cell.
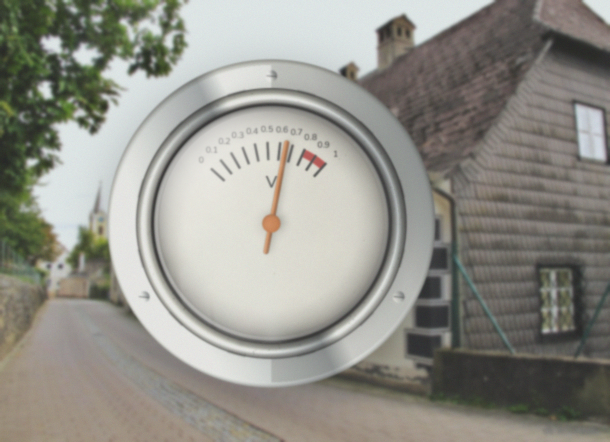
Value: V 0.65
